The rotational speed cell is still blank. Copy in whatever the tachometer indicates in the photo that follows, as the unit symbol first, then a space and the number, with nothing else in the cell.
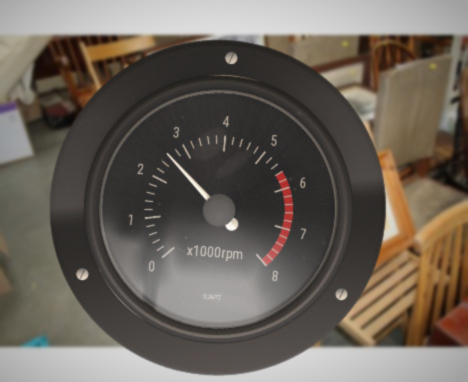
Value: rpm 2600
